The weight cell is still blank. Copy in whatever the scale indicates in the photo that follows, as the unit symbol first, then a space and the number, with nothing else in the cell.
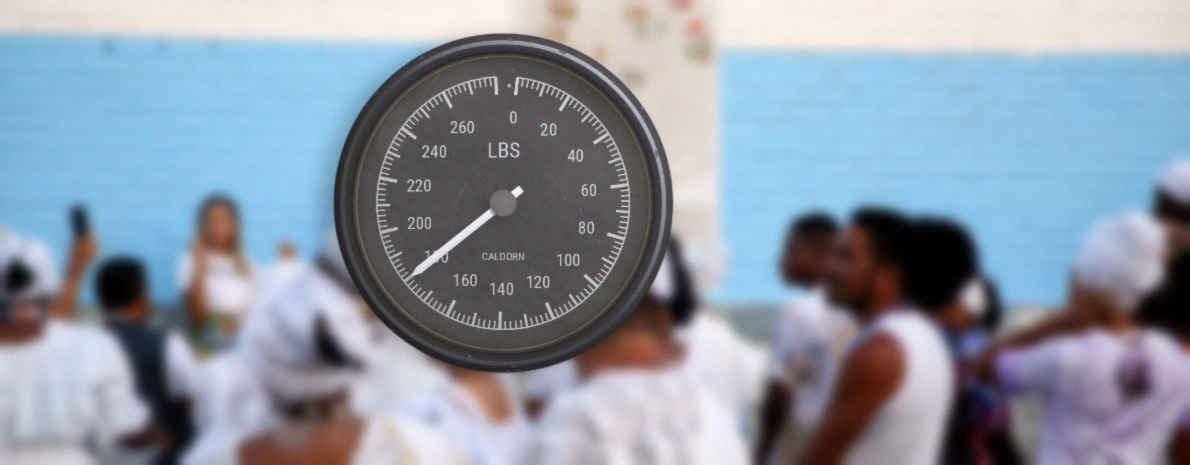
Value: lb 180
